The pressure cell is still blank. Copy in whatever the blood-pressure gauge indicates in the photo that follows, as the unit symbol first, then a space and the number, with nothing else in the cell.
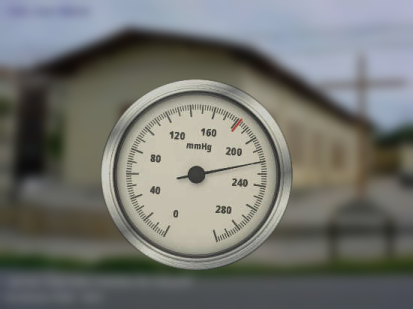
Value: mmHg 220
